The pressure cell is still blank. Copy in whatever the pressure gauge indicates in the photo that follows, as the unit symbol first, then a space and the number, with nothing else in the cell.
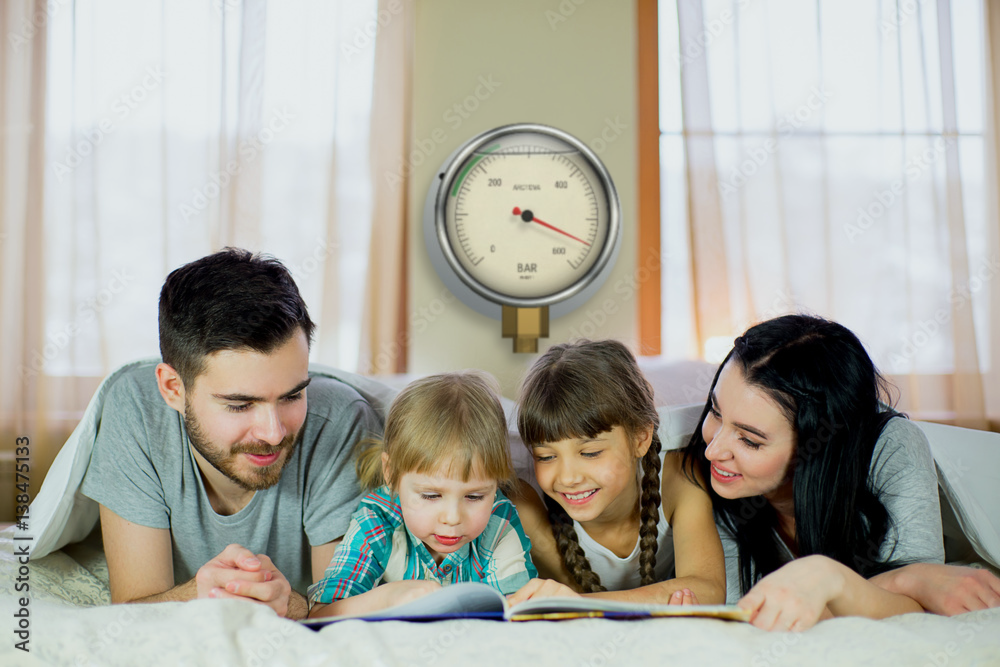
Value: bar 550
